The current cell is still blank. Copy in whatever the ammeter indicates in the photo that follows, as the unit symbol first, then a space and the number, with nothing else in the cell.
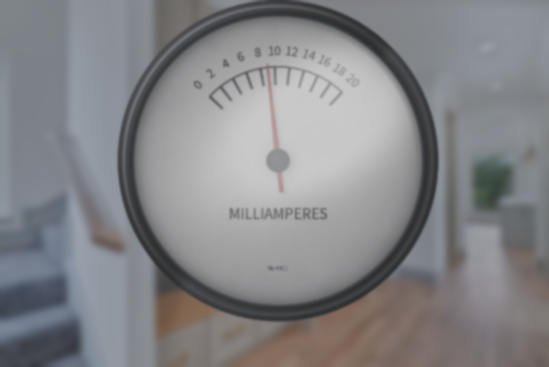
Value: mA 9
